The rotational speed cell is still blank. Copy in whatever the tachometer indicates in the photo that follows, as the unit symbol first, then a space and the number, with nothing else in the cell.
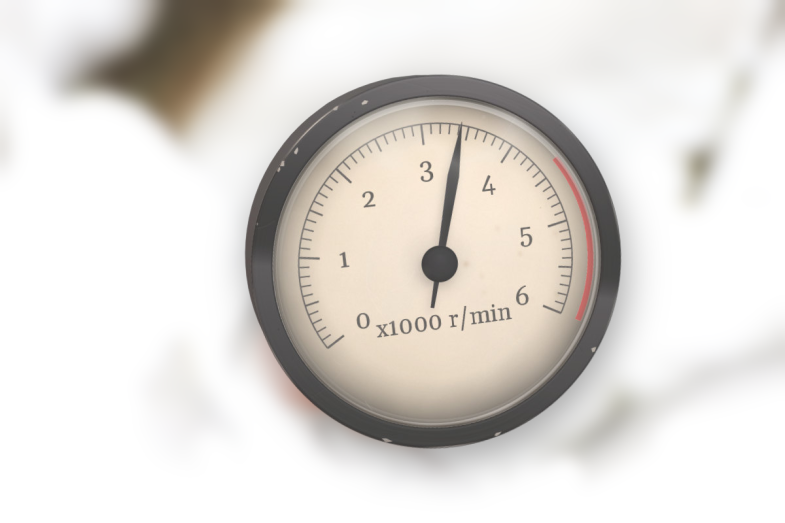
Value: rpm 3400
